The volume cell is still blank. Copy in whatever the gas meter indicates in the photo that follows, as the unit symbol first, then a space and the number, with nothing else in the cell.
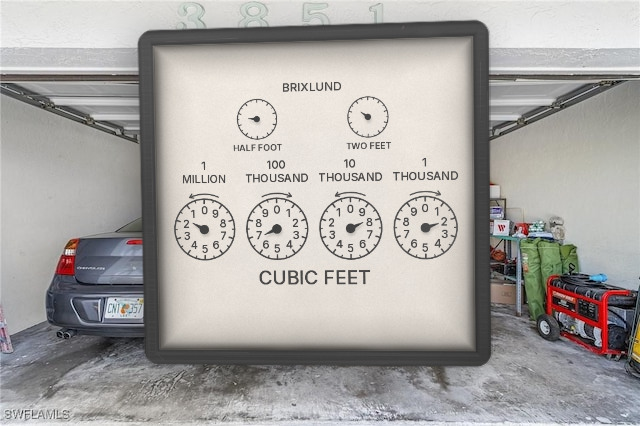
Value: ft³ 168200
